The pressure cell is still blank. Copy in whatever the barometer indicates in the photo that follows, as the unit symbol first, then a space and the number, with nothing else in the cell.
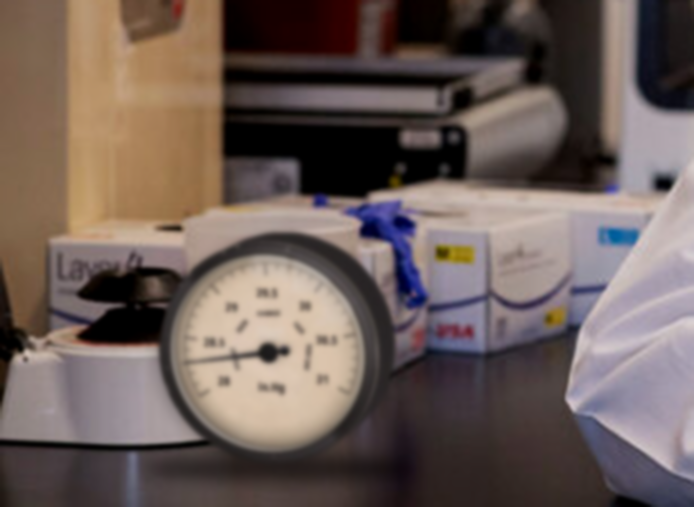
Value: inHg 28.3
